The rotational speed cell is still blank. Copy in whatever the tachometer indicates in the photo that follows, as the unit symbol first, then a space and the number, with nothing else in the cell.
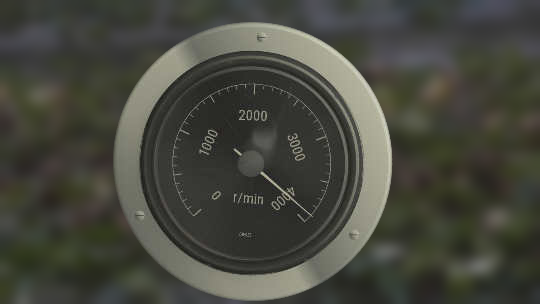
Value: rpm 3900
